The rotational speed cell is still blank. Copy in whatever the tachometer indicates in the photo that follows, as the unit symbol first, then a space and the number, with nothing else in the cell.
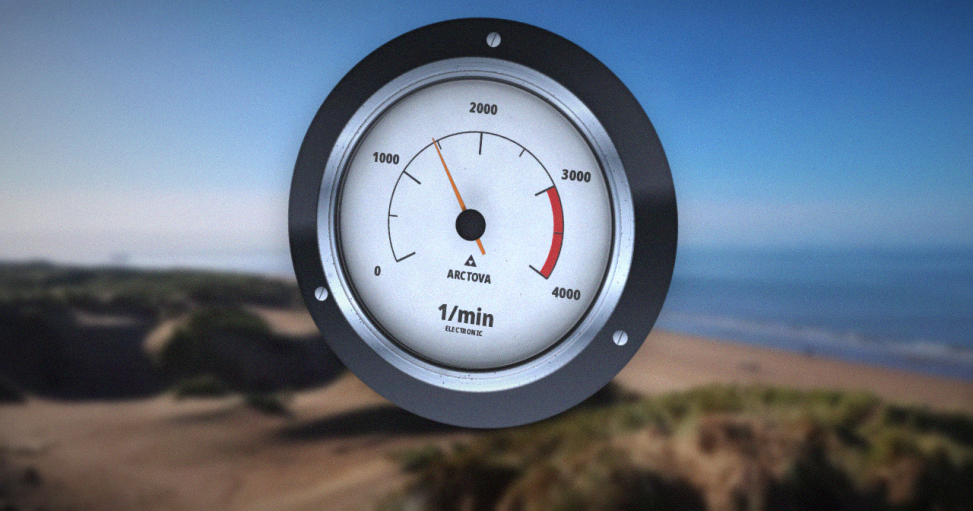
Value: rpm 1500
